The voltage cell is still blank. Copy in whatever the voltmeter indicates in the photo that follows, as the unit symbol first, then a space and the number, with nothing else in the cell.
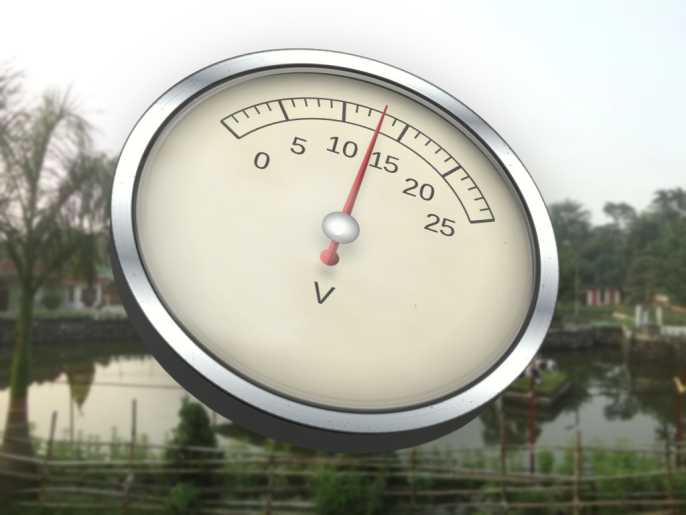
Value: V 13
